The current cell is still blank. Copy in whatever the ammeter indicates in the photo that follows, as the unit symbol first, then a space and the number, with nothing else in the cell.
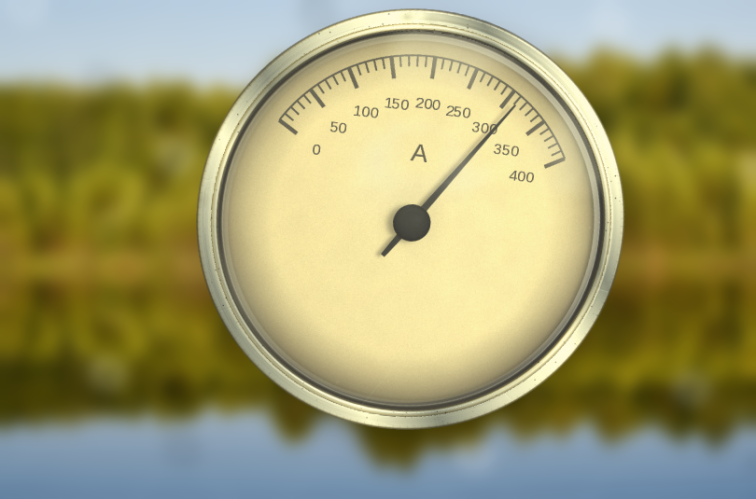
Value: A 310
